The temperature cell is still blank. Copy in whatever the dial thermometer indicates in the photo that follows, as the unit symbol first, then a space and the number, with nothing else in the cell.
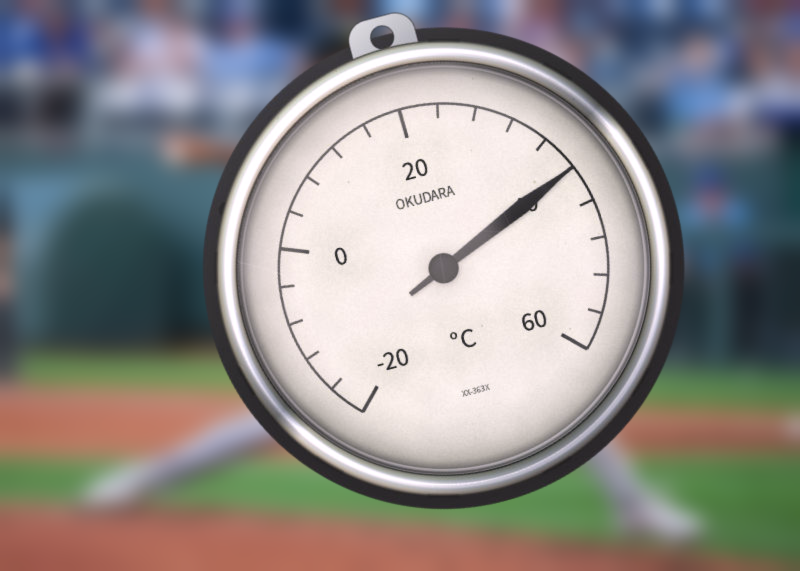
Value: °C 40
